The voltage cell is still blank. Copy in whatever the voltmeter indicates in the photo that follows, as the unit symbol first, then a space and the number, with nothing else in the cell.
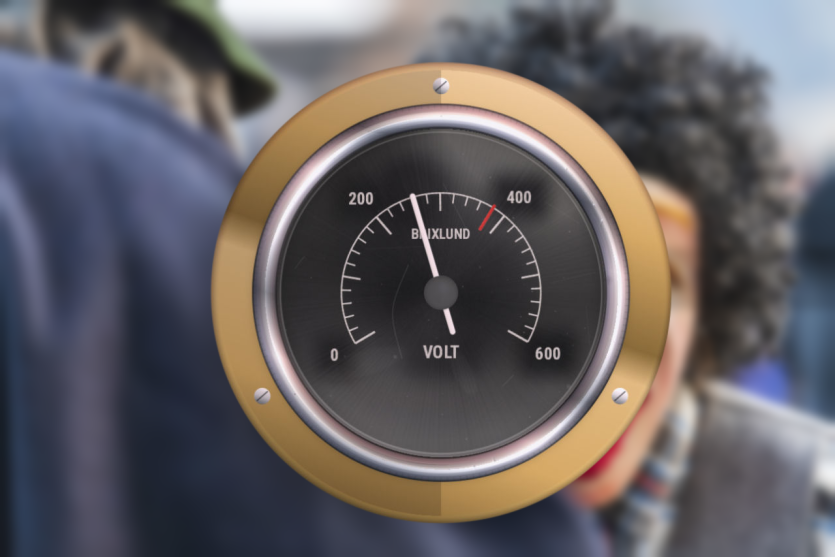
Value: V 260
